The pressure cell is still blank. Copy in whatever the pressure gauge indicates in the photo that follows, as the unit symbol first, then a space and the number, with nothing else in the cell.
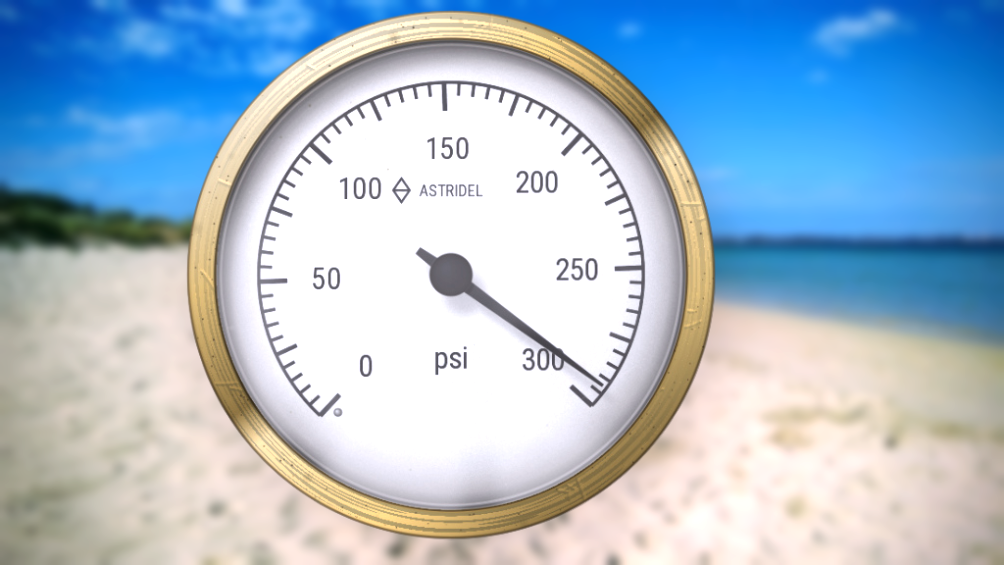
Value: psi 292.5
